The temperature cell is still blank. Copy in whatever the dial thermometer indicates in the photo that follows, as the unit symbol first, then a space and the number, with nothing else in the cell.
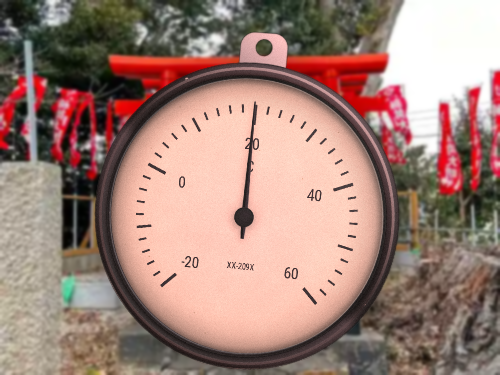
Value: °C 20
